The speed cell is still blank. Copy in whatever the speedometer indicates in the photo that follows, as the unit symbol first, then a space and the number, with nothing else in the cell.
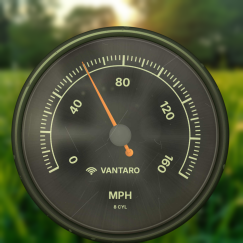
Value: mph 60
